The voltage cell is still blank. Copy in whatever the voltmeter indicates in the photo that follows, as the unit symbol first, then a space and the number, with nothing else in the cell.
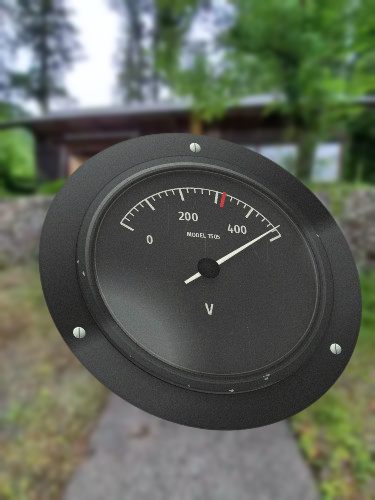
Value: V 480
